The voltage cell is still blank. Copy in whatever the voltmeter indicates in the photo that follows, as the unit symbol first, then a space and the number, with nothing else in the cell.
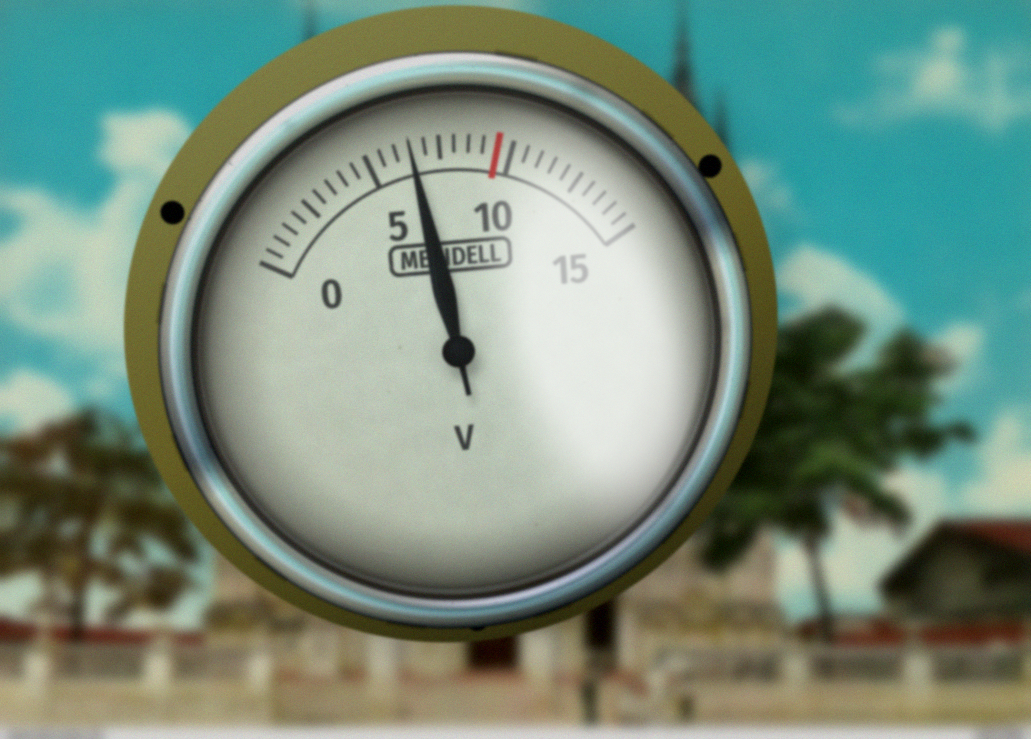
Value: V 6.5
